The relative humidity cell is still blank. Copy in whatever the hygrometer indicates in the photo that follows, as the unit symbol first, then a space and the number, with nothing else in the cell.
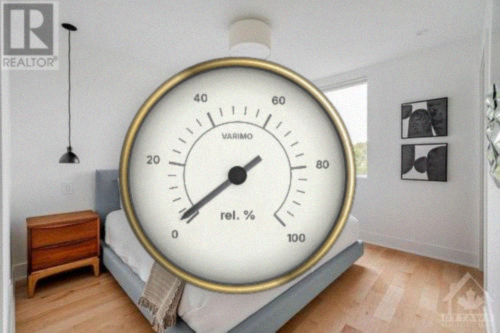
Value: % 2
